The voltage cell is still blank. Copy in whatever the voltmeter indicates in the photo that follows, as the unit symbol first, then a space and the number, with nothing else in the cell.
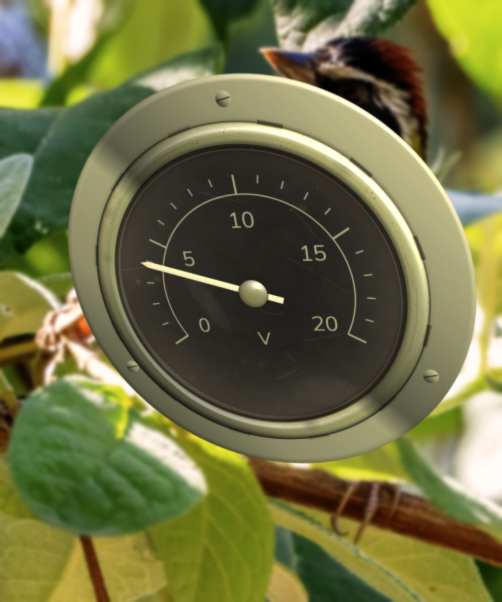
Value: V 4
